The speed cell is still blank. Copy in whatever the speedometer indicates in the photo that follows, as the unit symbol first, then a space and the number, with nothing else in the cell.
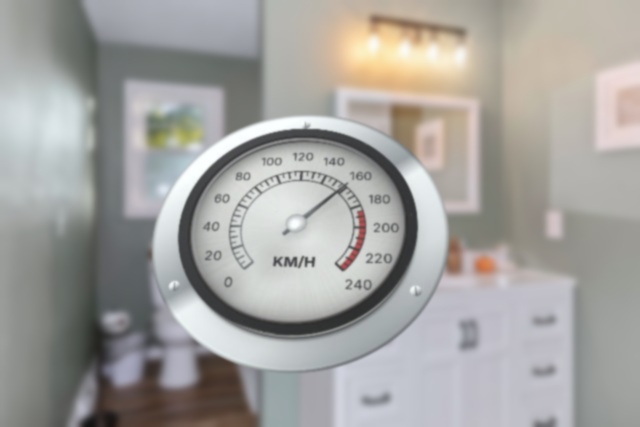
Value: km/h 160
